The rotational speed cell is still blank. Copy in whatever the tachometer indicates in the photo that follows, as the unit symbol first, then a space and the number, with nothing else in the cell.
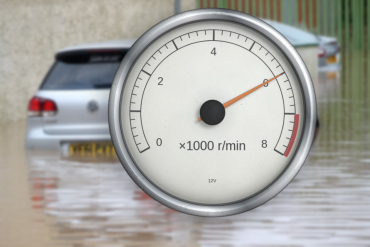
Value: rpm 6000
